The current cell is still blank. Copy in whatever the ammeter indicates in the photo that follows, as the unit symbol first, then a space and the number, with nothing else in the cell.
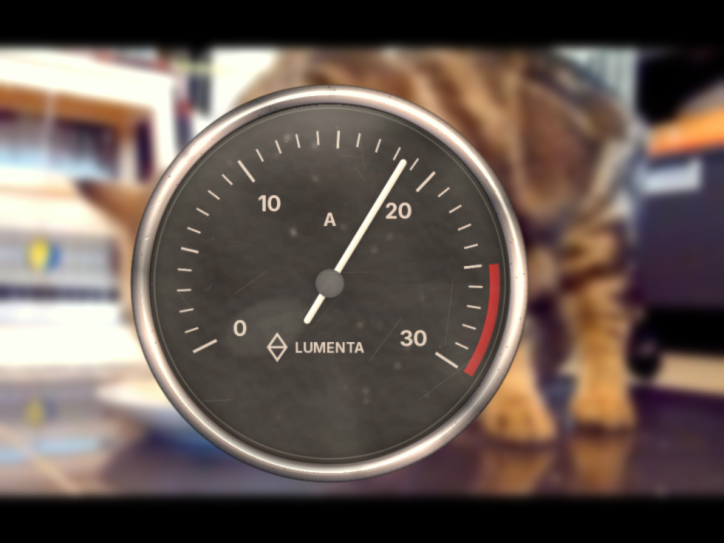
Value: A 18.5
